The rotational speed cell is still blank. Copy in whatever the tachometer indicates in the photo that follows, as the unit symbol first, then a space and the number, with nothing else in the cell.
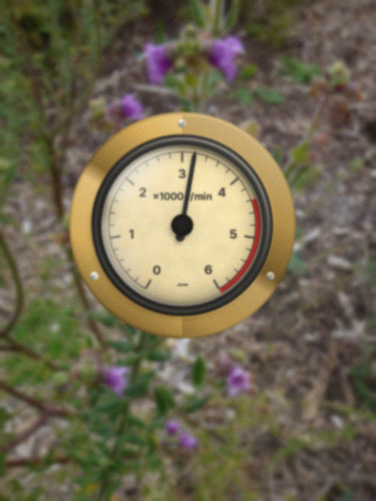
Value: rpm 3200
